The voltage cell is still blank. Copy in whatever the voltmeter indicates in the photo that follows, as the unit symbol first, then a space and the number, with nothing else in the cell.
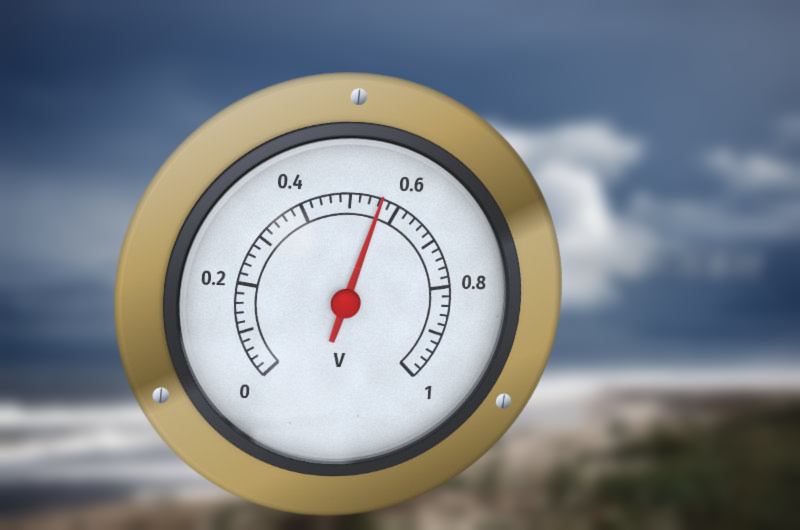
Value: V 0.56
